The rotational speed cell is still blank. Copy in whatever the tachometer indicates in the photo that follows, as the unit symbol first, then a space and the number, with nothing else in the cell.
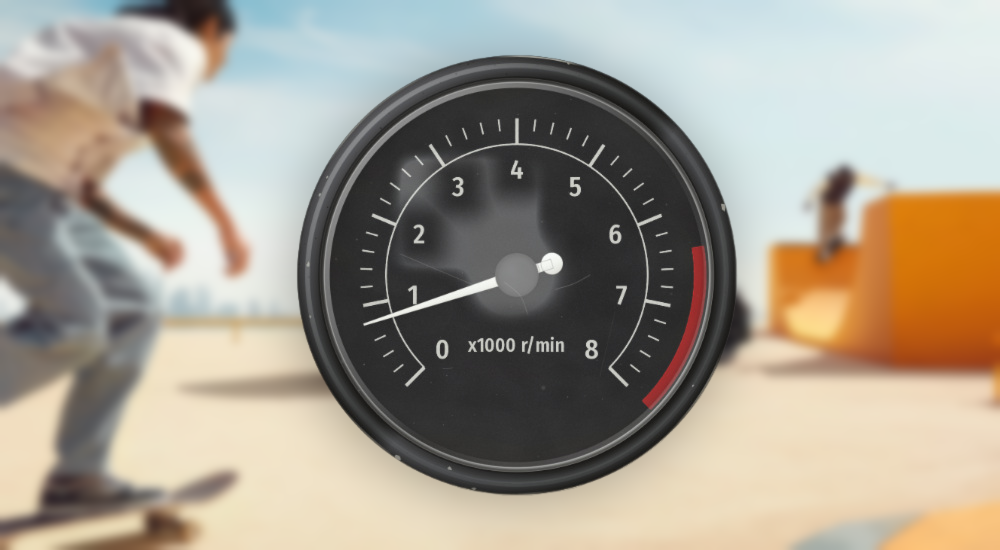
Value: rpm 800
